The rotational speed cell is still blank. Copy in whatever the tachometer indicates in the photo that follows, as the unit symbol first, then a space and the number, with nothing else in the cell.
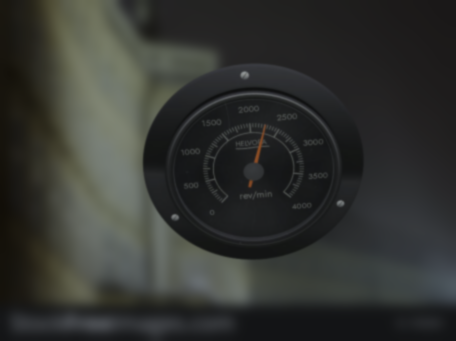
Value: rpm 2250
